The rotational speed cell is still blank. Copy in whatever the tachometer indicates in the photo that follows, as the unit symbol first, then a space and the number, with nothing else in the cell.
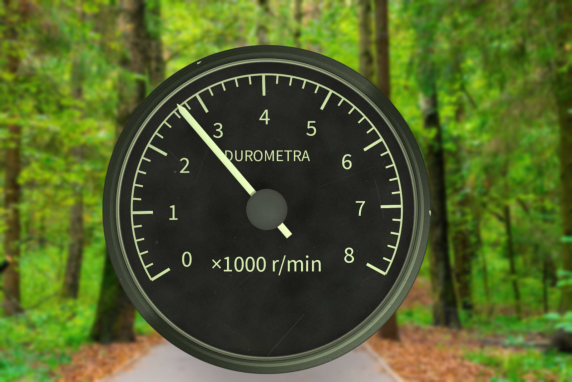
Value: rpm 2700
